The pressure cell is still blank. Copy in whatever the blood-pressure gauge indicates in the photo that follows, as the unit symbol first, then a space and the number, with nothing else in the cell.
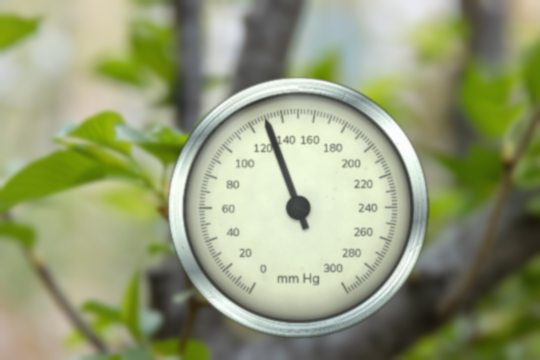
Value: mmHg 130
